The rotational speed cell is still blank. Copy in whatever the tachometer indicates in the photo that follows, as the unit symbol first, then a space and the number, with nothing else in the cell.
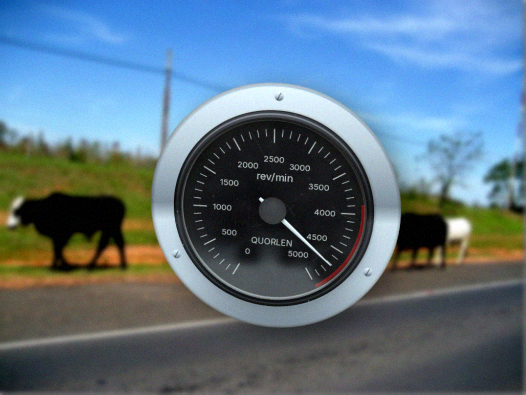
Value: rpm 4700
